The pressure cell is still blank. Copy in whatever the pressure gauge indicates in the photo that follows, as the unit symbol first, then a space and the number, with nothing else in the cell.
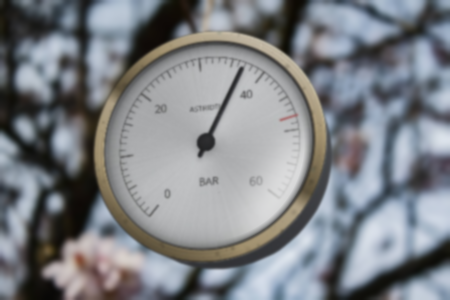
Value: bar 37
